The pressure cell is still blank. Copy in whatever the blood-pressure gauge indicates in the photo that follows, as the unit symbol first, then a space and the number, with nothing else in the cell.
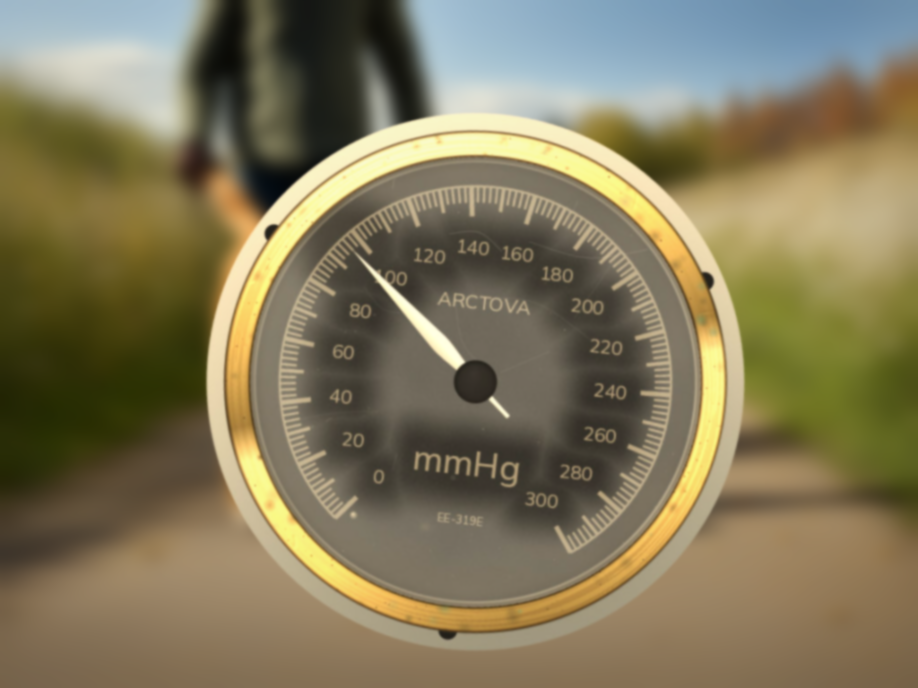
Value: mmHg 96
